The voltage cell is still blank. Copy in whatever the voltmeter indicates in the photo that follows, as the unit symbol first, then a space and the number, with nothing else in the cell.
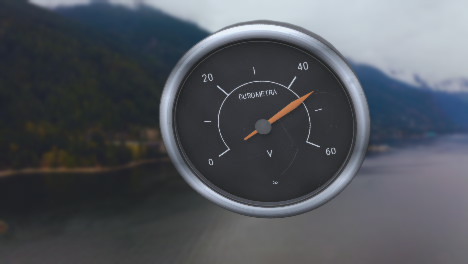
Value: V 45
